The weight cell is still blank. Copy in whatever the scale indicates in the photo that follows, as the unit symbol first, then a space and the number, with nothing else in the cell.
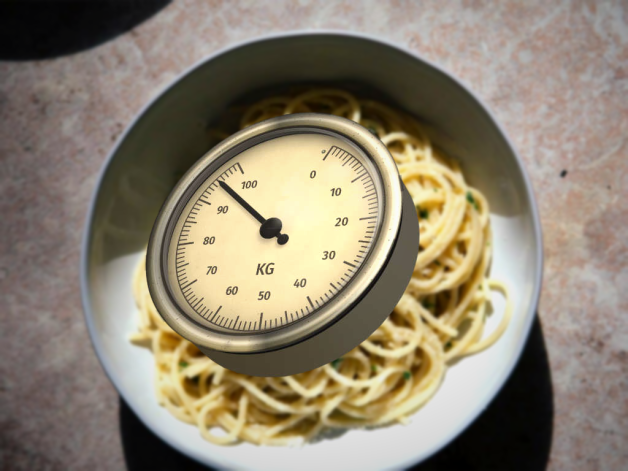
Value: kg 95
